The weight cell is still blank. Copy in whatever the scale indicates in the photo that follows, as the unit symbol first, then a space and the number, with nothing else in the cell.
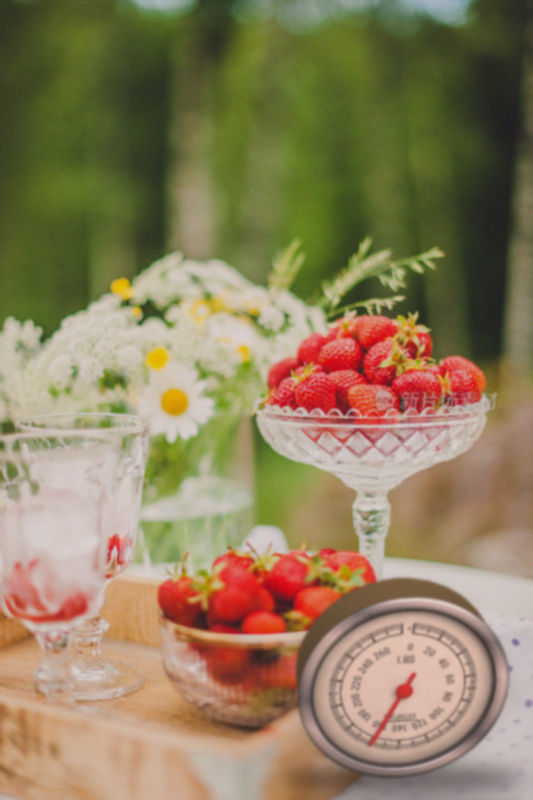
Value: lb 160
